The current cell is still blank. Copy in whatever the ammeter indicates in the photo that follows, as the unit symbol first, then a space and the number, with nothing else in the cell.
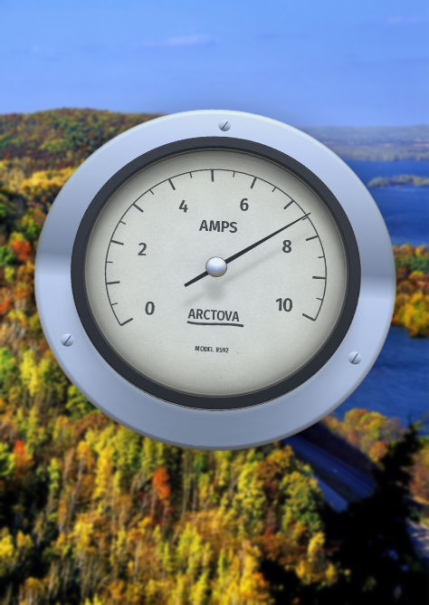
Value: A 7.5
